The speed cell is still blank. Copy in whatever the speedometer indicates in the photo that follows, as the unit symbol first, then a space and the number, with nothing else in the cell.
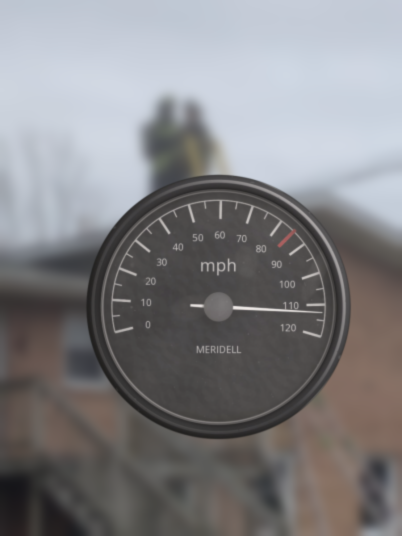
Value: mph 112.5
